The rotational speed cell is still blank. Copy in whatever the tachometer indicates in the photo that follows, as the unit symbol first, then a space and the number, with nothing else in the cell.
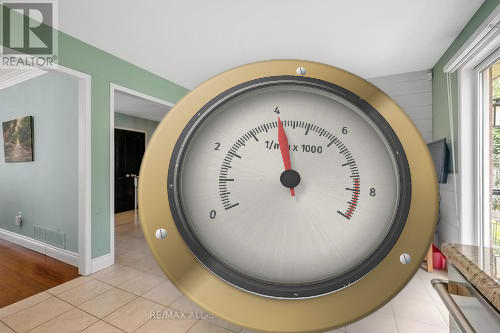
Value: rpm 4000
